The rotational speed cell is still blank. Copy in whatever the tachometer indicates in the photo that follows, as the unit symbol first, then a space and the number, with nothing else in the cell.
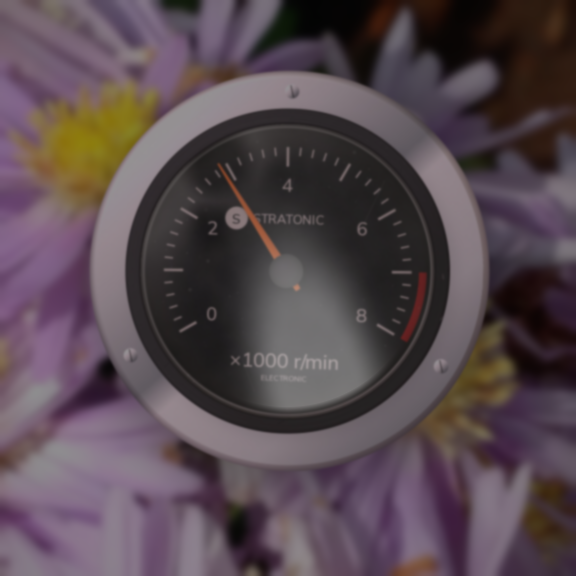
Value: rpm 2900
